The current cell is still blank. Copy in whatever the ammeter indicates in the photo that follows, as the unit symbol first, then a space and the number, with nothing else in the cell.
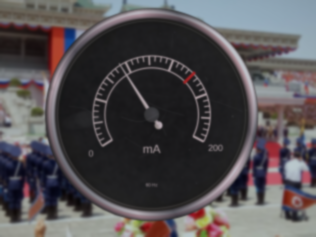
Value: mA 75
